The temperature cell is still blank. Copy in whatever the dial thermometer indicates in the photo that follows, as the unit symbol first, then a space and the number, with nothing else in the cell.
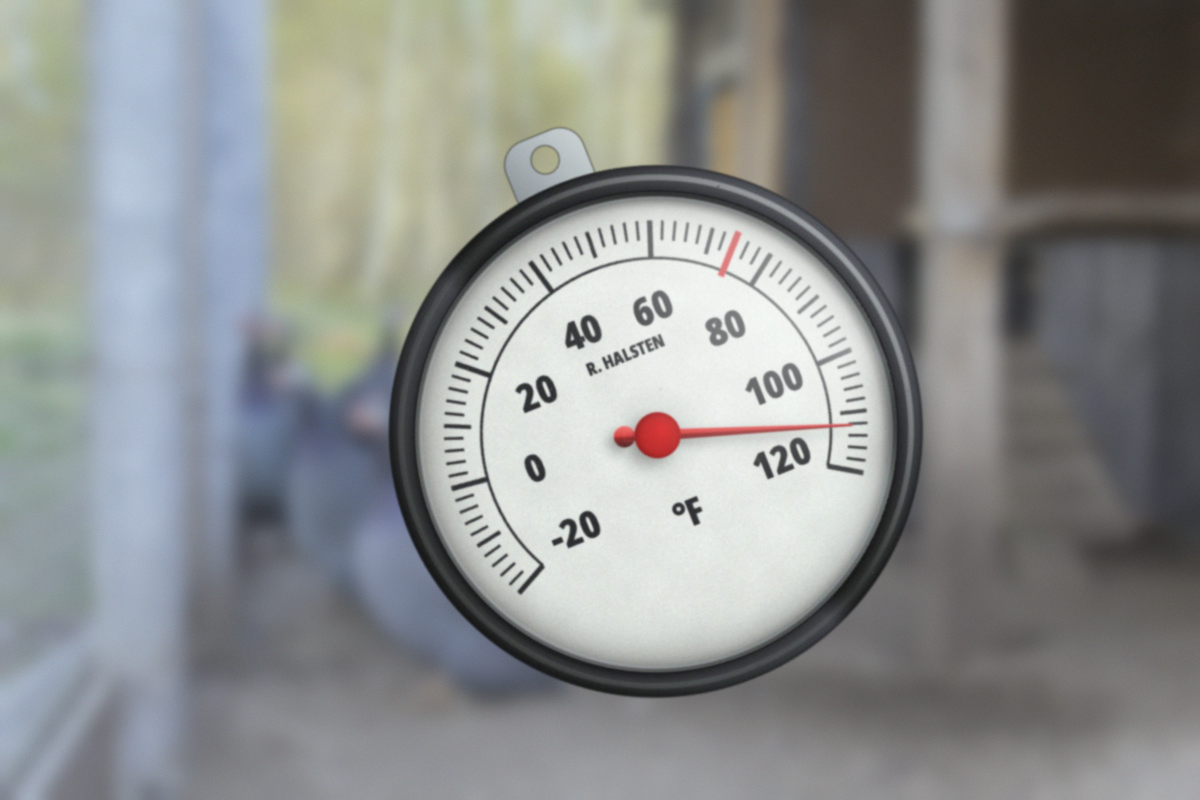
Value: °F 112
